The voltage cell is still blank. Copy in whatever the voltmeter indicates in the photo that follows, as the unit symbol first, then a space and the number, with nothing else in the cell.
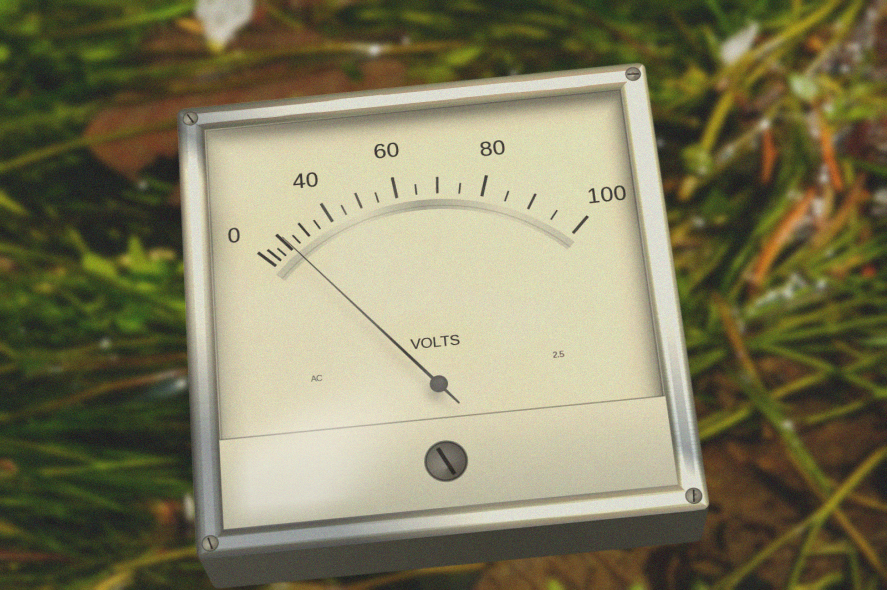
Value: V 20
